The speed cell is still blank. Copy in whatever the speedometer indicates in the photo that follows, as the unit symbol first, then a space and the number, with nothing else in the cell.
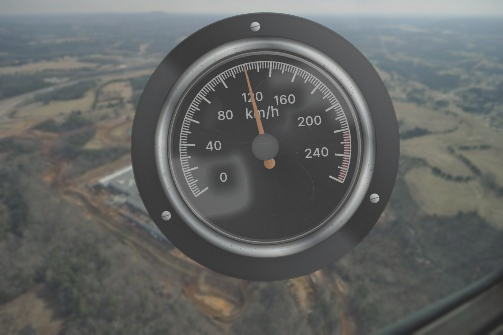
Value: km/h 120
